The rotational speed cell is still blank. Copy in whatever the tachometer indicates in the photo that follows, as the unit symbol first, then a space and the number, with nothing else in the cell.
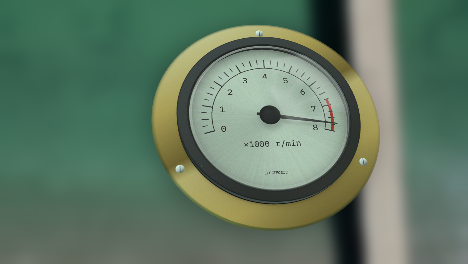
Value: rpm 7750
